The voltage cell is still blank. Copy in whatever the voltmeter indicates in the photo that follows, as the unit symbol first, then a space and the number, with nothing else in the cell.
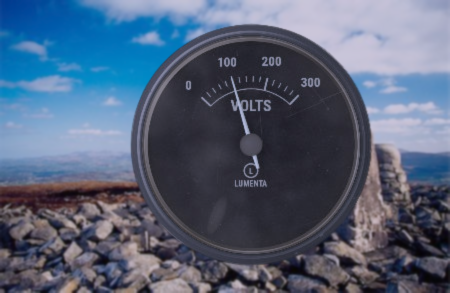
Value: V 100
